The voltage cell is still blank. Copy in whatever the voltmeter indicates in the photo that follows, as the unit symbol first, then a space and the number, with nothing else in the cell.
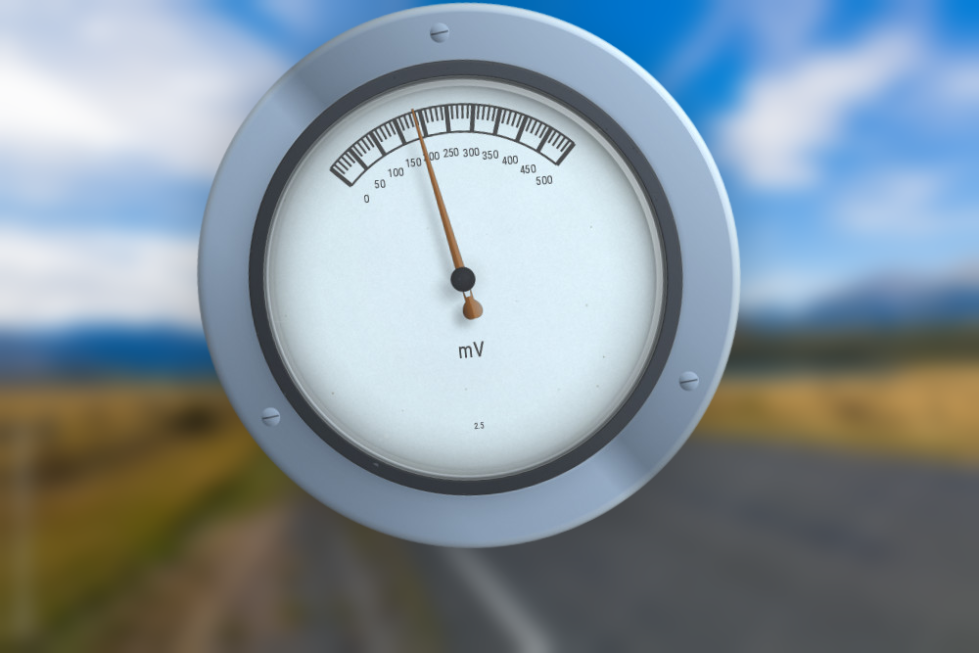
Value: mV 190
